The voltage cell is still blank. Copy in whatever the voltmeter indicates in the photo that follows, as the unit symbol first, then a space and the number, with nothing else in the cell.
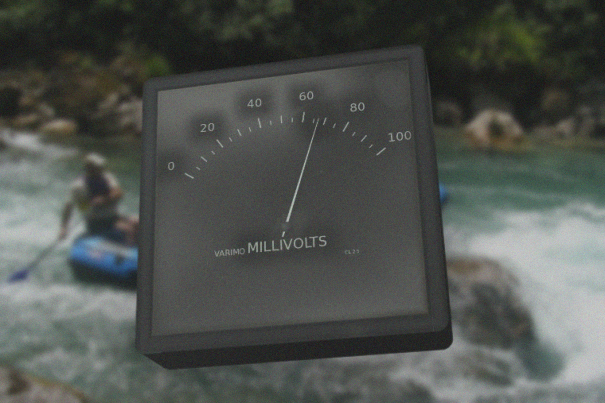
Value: mV 67.5
